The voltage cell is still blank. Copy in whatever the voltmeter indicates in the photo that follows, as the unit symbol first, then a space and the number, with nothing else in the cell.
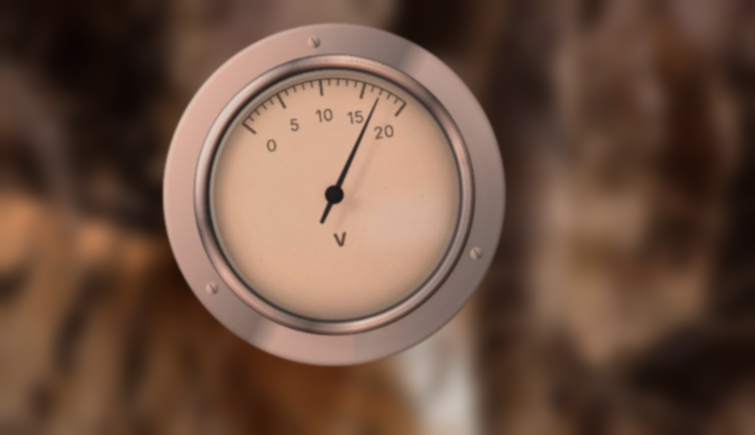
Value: V 17
